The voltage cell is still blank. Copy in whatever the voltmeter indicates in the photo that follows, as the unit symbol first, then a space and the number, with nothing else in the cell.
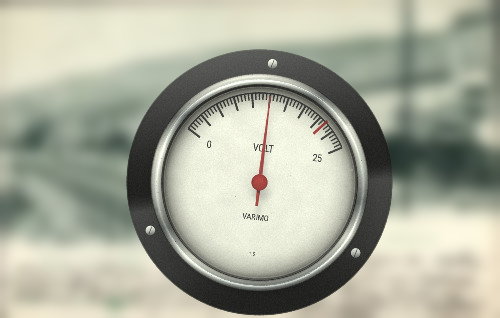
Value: V 12.5
